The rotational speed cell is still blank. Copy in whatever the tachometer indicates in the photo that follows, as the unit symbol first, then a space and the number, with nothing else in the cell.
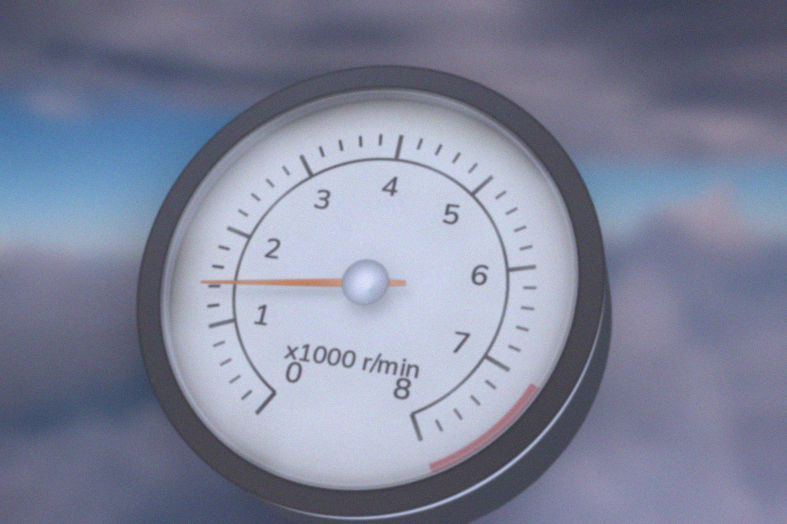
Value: rpm 1400
